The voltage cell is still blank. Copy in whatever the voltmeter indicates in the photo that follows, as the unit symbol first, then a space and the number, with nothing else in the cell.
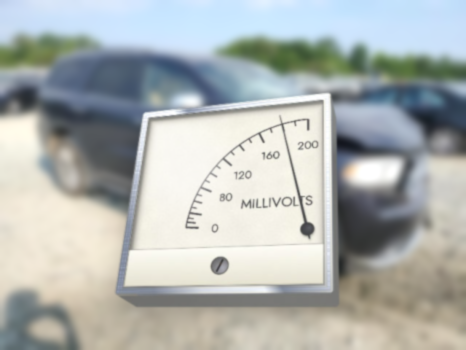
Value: mV 180
